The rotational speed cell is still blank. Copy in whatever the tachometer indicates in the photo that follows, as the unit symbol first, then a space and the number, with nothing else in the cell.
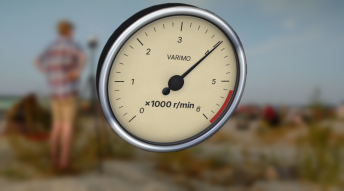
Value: rpm 4000
